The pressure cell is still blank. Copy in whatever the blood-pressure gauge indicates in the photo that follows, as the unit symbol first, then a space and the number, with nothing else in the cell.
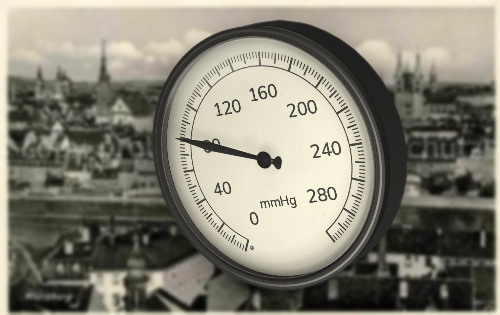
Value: mmHg 80
